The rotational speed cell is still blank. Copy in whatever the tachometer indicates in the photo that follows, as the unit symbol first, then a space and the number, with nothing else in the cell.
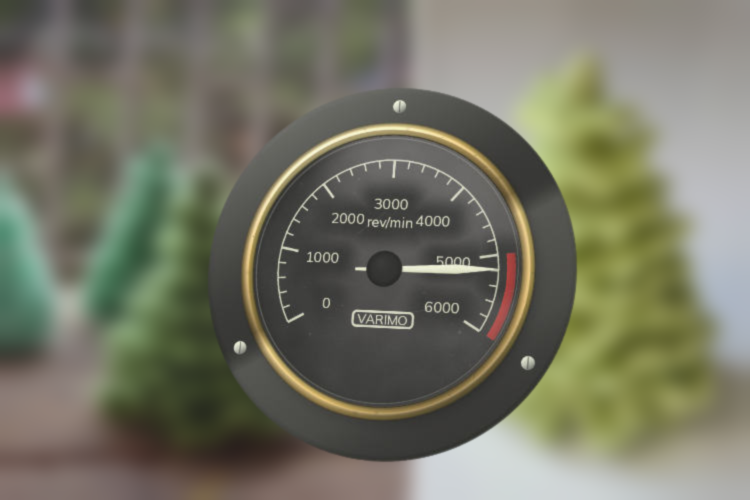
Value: rpm 5200
